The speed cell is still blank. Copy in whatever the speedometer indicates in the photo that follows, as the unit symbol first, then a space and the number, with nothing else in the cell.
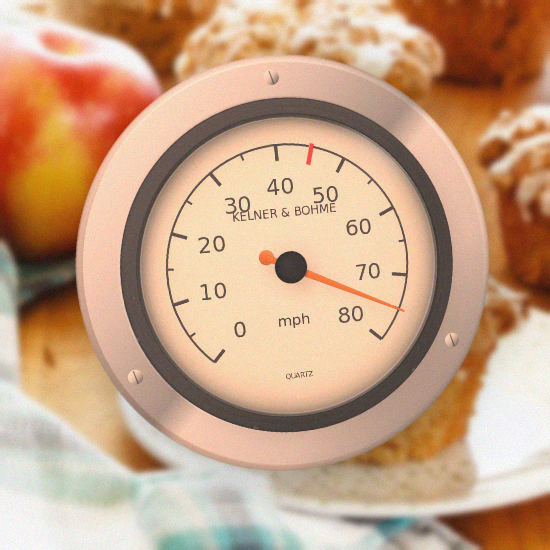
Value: mph 75
